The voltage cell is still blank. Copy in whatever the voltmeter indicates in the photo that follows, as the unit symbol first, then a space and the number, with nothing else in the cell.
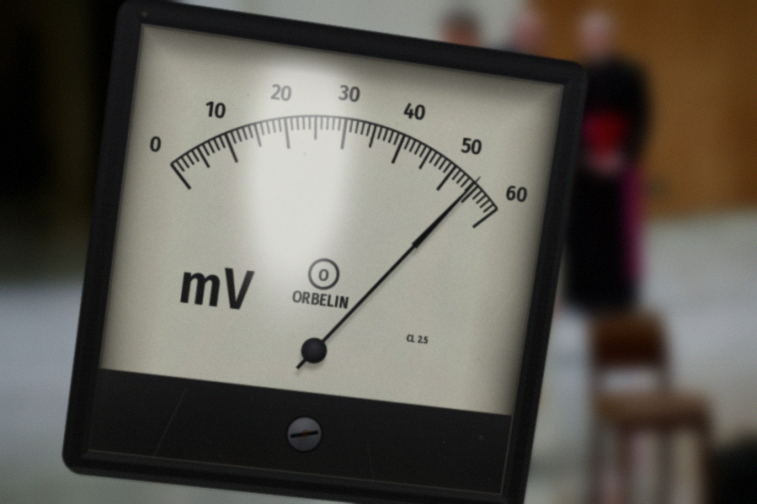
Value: mV 54
